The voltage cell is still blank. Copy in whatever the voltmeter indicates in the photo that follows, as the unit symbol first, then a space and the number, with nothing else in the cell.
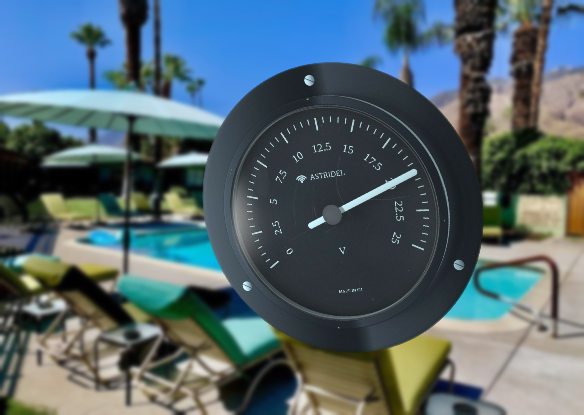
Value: V 20
